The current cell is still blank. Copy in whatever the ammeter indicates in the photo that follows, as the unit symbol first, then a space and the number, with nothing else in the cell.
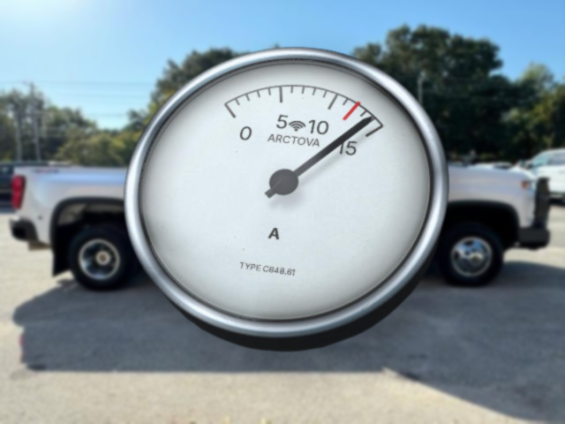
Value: A 14
